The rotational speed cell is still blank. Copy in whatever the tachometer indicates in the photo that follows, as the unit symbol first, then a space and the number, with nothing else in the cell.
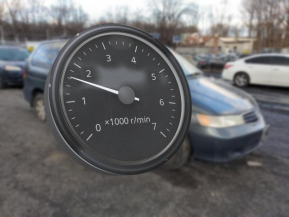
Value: rpm 1600
